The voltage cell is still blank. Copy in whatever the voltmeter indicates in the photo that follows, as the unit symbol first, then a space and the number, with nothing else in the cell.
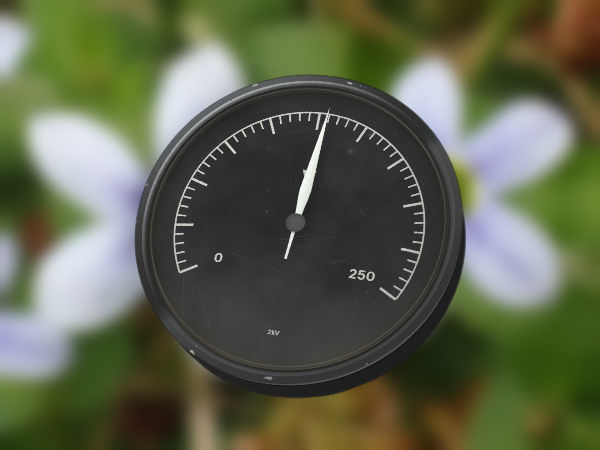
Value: V 130
